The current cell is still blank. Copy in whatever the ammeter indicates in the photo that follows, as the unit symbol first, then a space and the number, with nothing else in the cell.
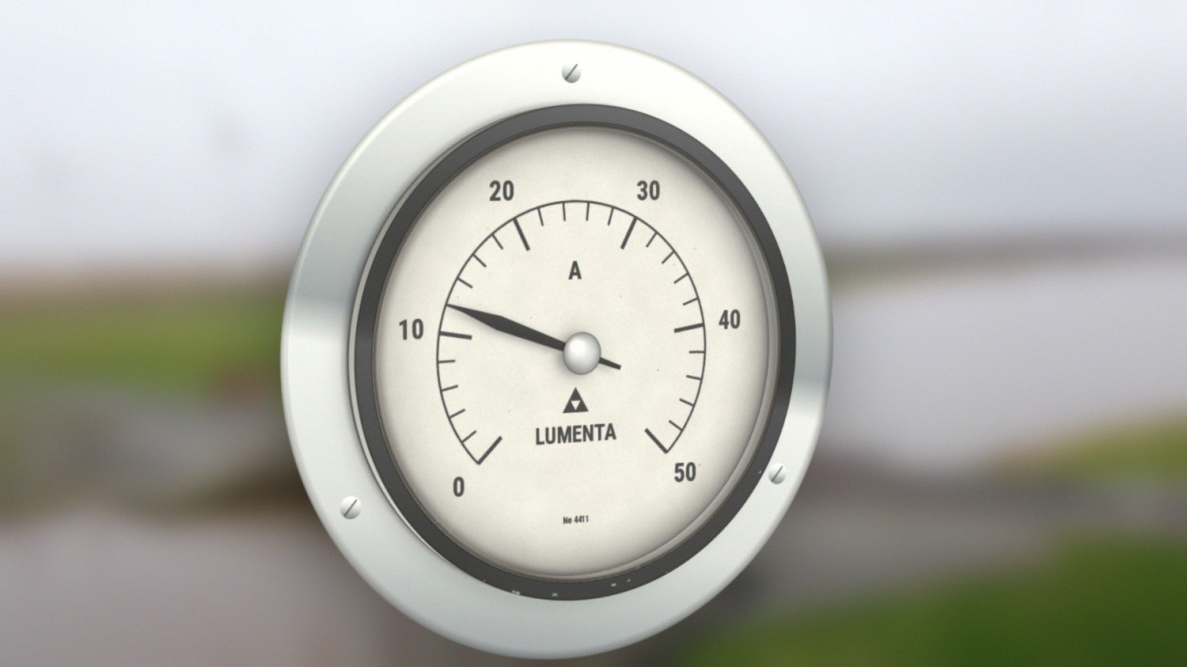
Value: A 12
